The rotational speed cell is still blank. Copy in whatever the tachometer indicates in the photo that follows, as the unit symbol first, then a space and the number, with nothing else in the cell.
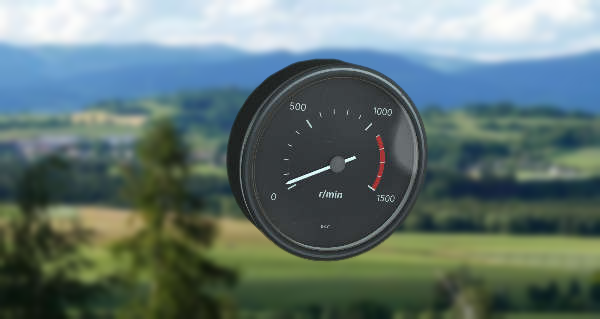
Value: rpm 50
